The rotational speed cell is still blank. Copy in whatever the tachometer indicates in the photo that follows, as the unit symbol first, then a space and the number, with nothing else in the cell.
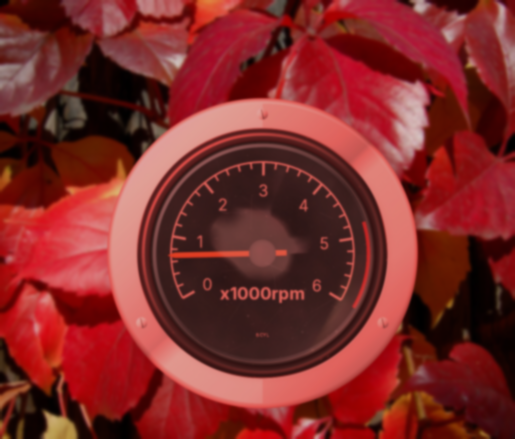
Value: rpm 700
